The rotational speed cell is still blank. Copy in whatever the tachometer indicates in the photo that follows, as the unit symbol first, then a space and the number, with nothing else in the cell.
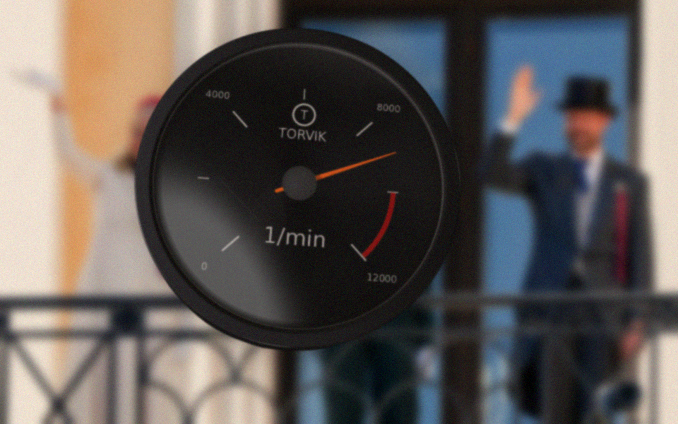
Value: rpm 9000
